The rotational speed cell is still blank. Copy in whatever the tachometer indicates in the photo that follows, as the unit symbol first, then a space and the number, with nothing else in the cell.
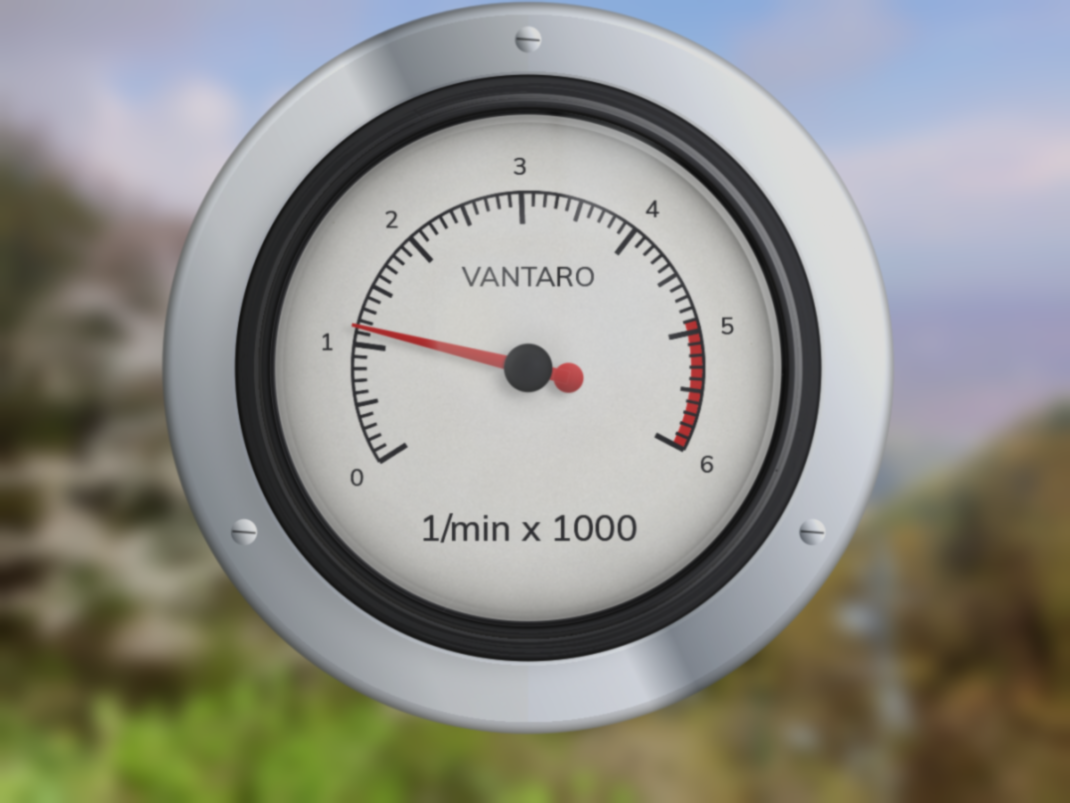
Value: rpm 1150
